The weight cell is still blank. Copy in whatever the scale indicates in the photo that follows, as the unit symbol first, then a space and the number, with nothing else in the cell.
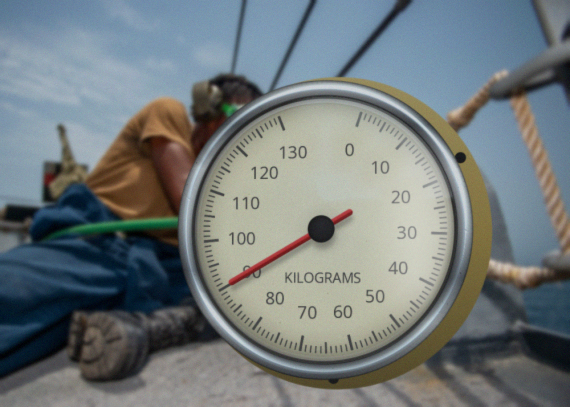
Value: kg 90
